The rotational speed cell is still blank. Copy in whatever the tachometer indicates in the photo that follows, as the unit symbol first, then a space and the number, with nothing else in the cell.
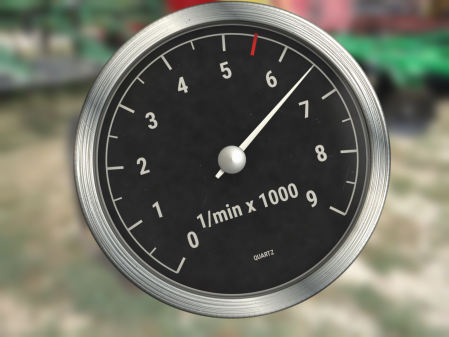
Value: rpm 6500
